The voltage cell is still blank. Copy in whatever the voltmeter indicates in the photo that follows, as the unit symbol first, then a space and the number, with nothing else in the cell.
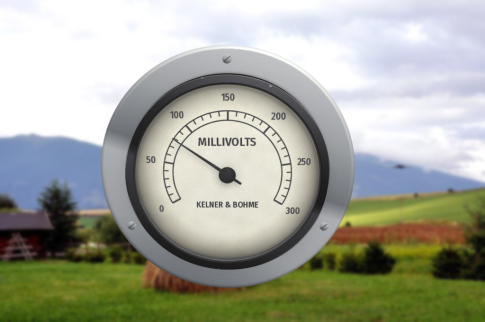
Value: mV 80
